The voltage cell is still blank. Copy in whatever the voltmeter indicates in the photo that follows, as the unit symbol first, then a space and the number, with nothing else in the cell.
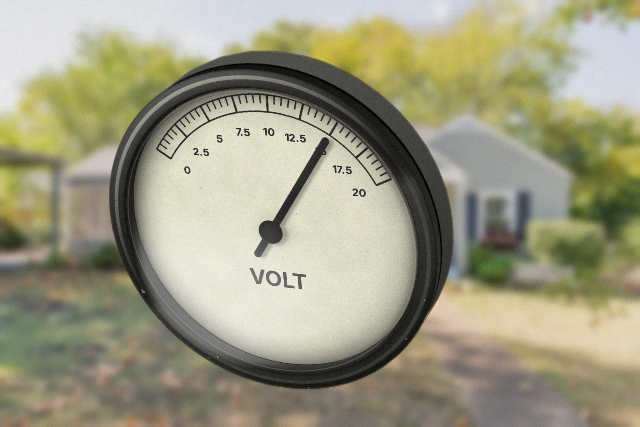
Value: V 15
